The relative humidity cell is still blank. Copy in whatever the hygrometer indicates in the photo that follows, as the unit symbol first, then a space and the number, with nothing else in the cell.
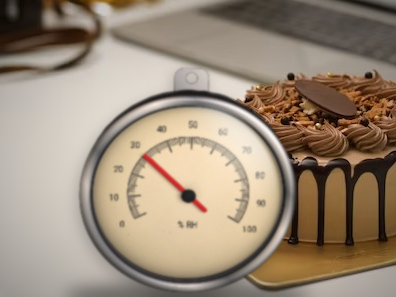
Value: % 30
